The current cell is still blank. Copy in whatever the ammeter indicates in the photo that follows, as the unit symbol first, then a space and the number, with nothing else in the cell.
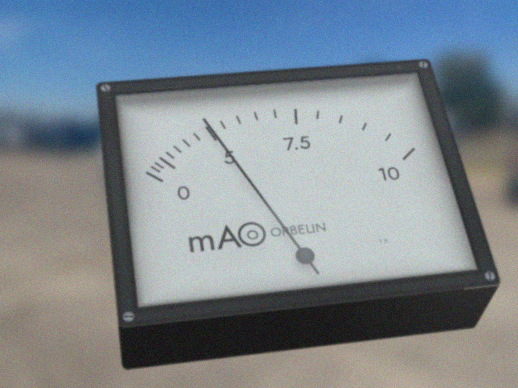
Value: mA 5
